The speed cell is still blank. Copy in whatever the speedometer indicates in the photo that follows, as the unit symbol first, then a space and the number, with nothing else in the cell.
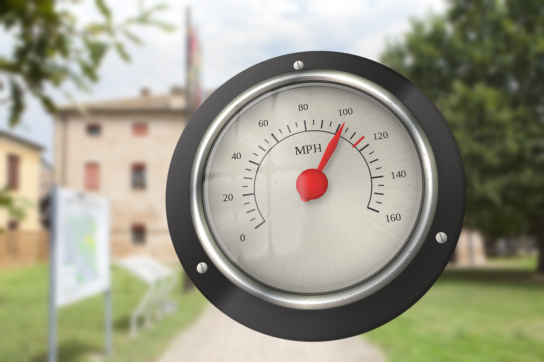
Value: mph 102.5
